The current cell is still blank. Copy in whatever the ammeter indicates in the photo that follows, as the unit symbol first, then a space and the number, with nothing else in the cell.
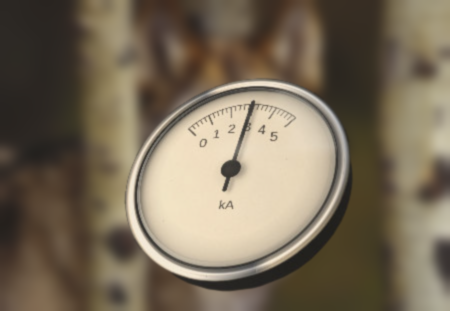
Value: kA 3
